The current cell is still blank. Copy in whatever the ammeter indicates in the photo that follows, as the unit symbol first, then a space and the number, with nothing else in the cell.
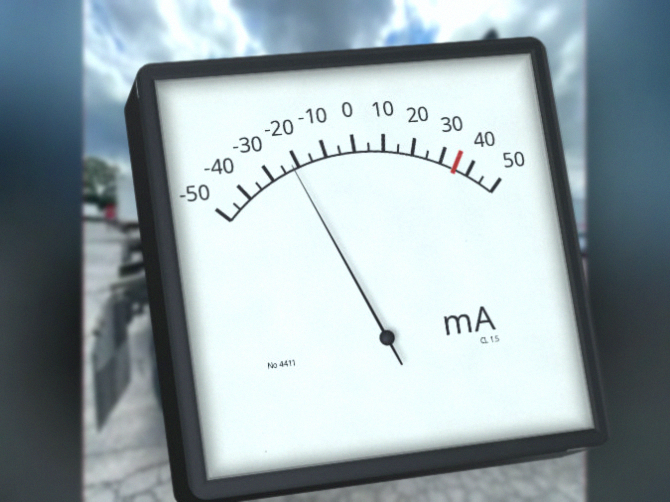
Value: mA -22.5
